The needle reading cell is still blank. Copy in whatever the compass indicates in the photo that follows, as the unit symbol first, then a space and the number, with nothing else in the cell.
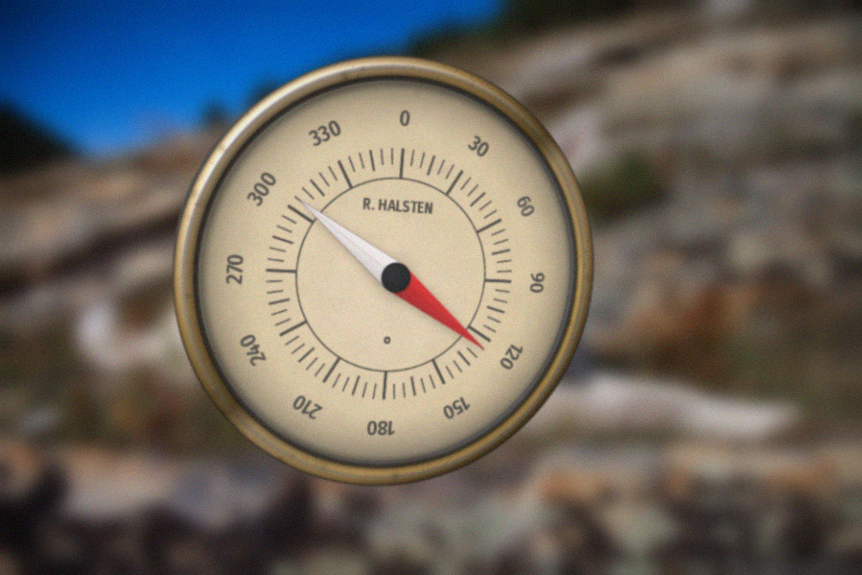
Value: ° 125
